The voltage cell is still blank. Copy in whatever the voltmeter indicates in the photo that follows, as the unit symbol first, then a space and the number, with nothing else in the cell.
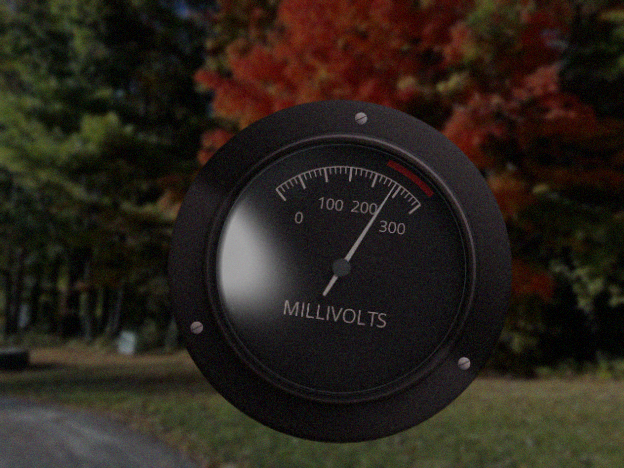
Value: mV 240
